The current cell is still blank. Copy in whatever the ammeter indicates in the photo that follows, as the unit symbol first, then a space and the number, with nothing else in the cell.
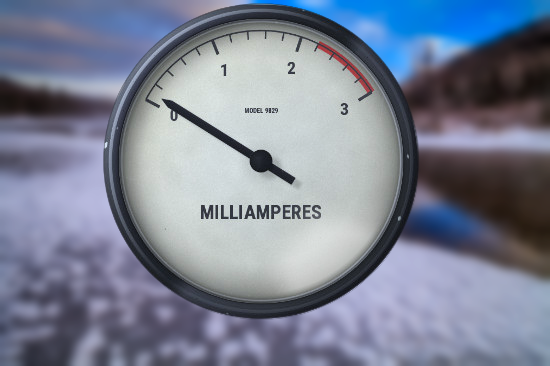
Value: mA 0.1
